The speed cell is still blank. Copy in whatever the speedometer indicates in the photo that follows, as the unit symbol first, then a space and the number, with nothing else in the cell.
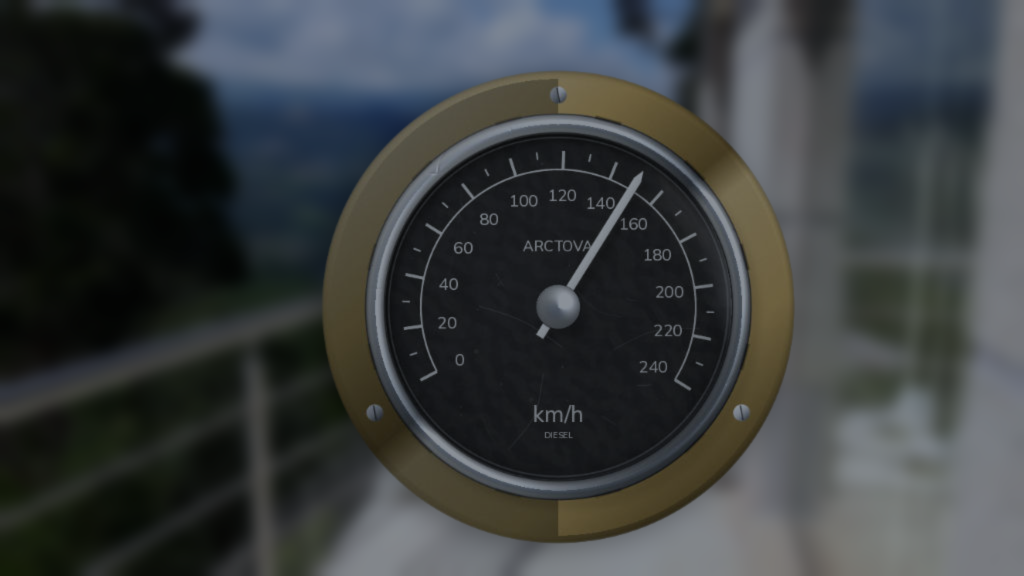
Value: km/h 150
